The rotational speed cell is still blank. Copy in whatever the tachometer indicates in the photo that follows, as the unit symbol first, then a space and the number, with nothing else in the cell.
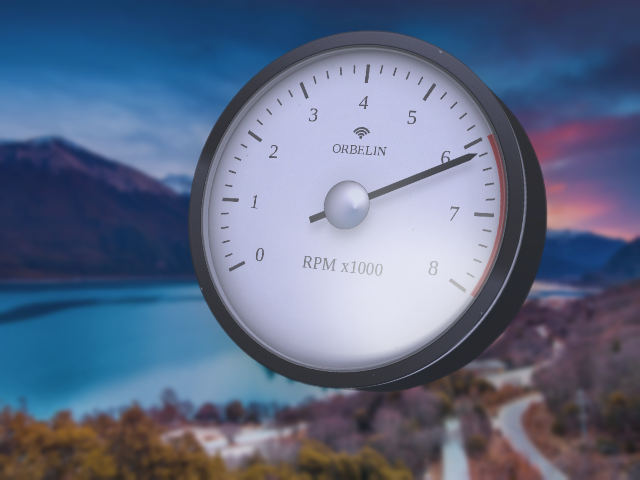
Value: rpm 6200
